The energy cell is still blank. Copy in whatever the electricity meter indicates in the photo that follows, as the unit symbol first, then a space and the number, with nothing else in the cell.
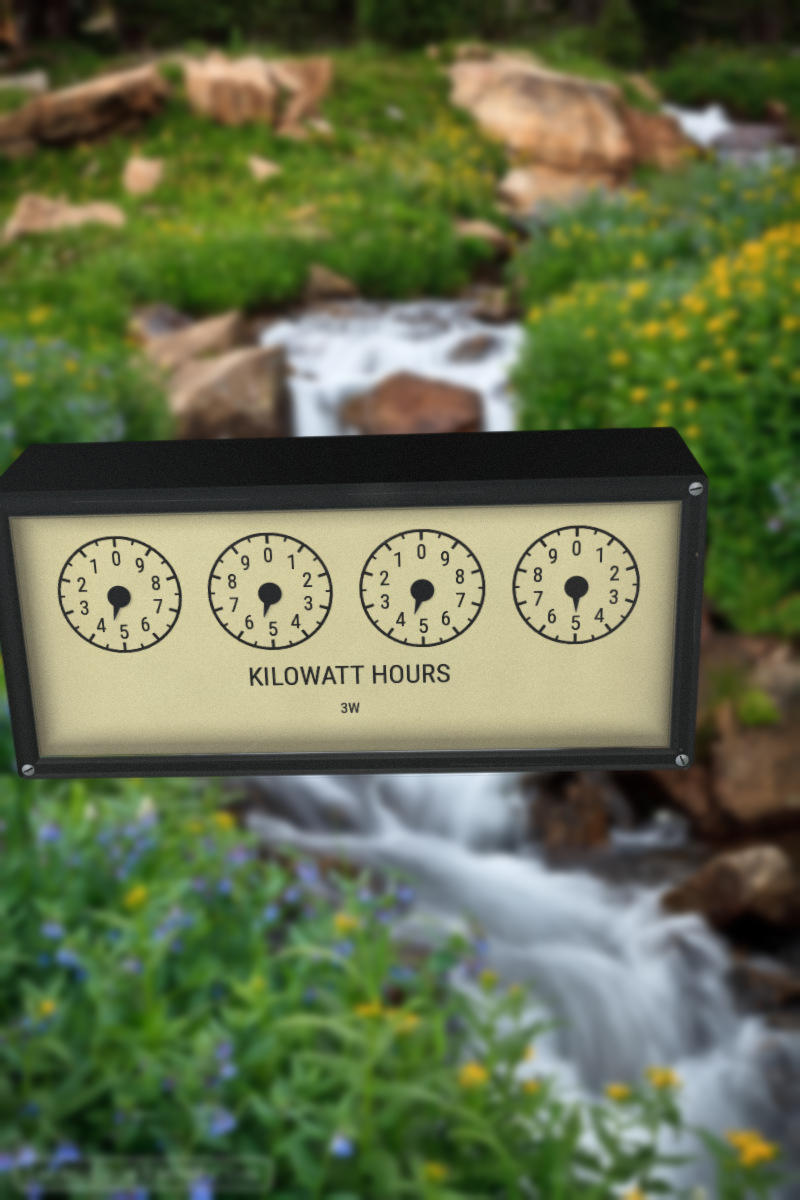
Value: kWh 4545
